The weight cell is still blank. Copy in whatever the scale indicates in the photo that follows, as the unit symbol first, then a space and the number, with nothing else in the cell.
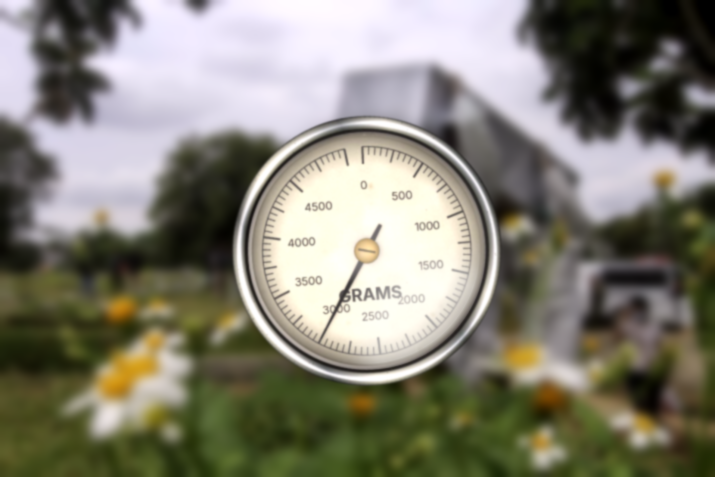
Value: g 3000
